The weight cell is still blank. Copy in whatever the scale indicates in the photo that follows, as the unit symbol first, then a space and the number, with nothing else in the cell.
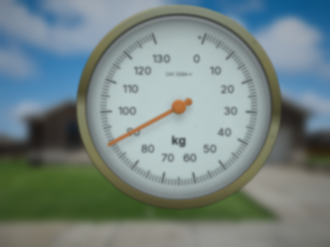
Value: kg 90
